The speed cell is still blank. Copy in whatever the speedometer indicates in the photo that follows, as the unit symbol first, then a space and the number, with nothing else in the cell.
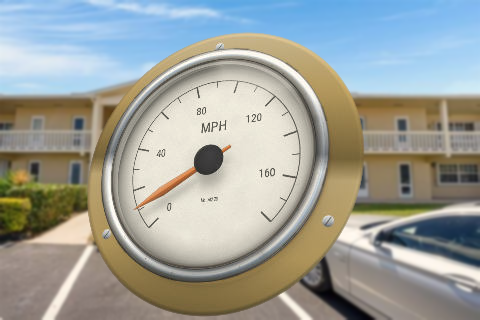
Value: mph 10
